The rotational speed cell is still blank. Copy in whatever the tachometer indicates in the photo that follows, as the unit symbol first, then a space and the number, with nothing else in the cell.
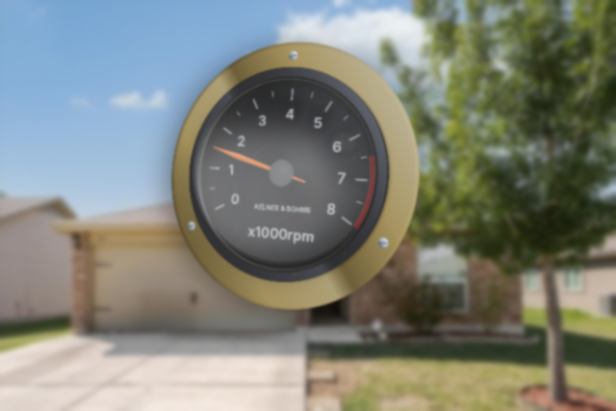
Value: rpm 1500
